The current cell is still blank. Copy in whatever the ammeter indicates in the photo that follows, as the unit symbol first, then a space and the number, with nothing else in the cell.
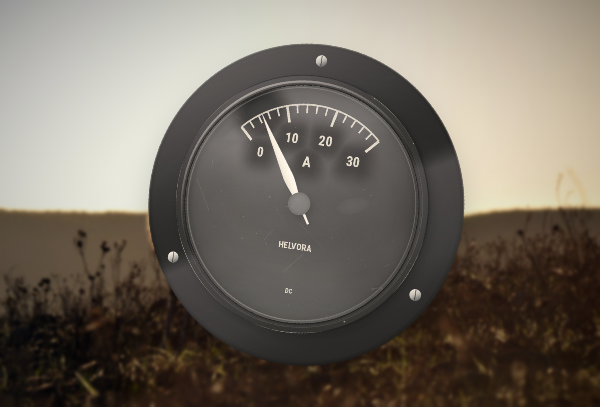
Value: A 5
